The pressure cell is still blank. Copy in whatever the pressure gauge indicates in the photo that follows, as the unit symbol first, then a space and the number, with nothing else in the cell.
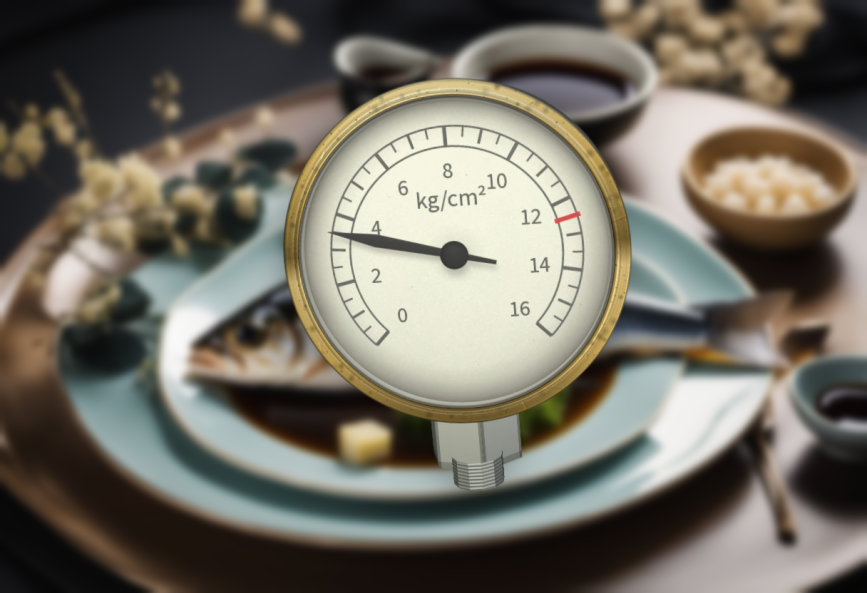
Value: kg/cm² 3.5
